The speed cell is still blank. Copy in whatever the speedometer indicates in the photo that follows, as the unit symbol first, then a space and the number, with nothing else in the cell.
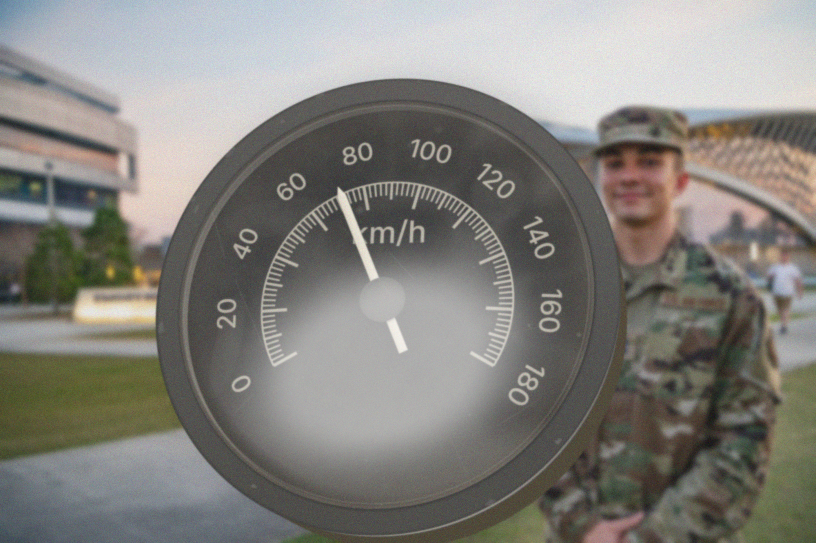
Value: km/h 72
